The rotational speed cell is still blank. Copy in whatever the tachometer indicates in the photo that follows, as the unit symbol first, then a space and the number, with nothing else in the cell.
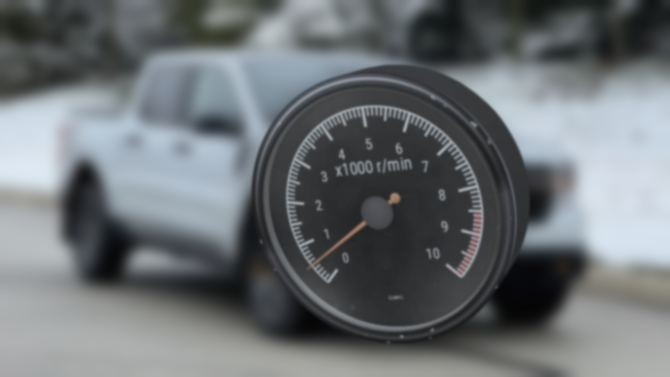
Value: rpm 500
